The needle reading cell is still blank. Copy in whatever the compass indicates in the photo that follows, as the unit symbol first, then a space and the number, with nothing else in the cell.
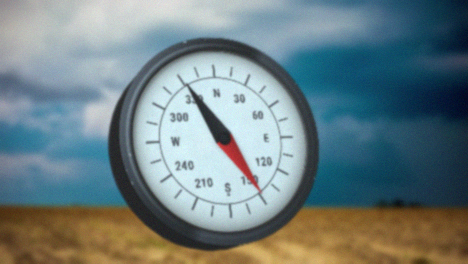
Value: ° 150
